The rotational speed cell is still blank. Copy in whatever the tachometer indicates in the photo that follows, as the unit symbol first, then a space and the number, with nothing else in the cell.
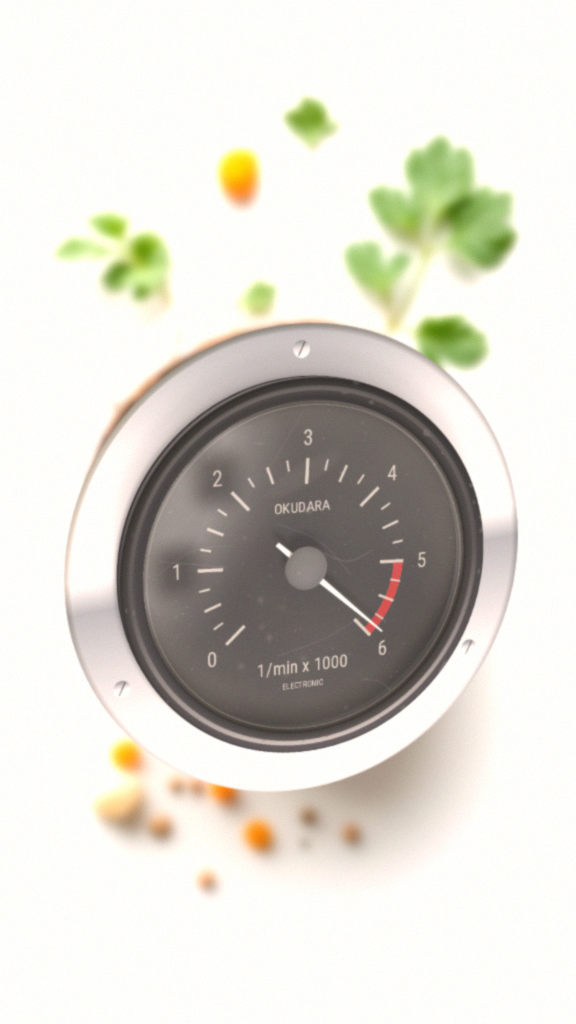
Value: rpm 5875
